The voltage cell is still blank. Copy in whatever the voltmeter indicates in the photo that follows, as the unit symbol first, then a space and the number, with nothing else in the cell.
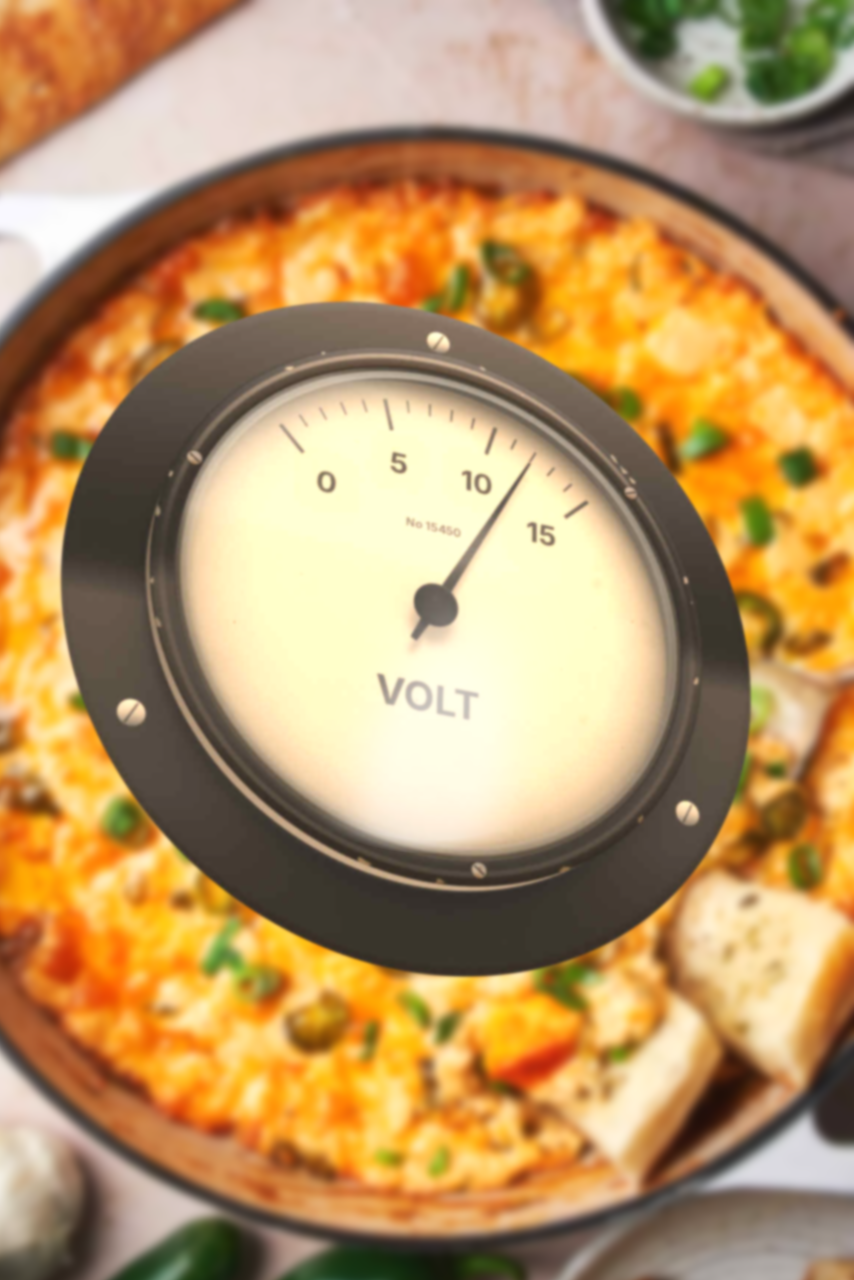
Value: V 12
